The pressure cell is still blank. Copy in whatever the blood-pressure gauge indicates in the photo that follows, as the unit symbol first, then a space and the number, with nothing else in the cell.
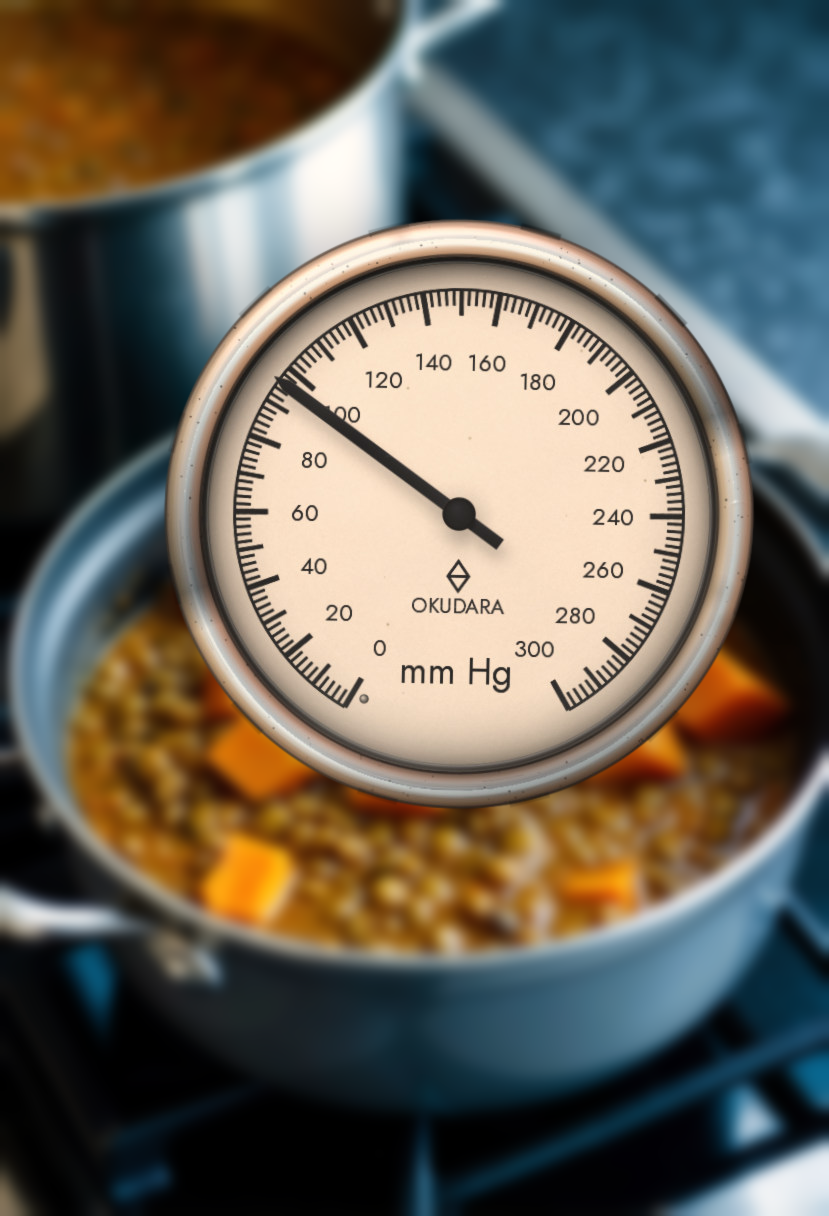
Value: mmHg 96
